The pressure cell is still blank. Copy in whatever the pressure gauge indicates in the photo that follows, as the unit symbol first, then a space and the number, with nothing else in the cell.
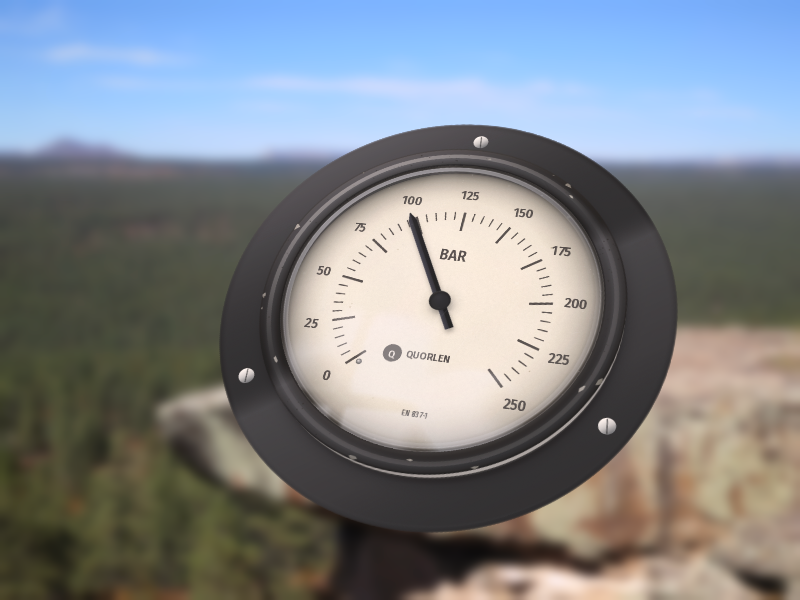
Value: bar 97.5
